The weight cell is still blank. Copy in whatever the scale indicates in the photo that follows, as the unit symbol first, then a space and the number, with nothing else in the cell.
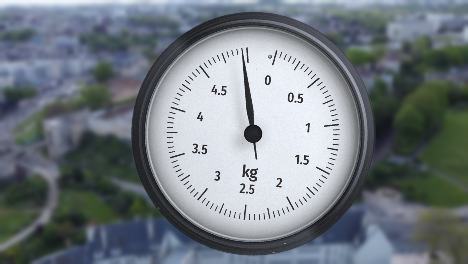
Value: kg 4.95
